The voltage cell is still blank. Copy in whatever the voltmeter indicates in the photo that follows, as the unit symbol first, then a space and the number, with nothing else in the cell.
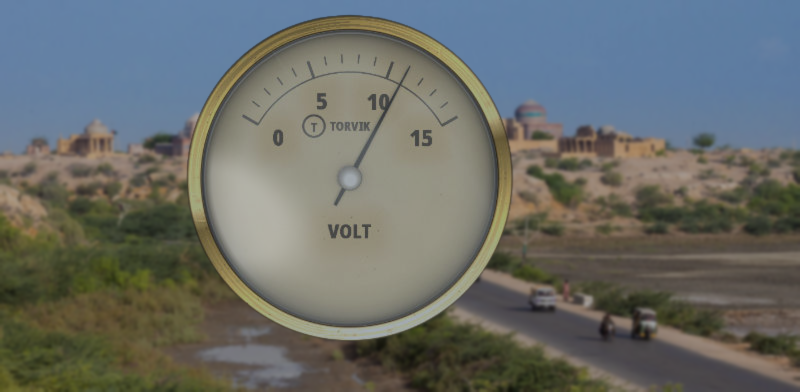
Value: V 11
